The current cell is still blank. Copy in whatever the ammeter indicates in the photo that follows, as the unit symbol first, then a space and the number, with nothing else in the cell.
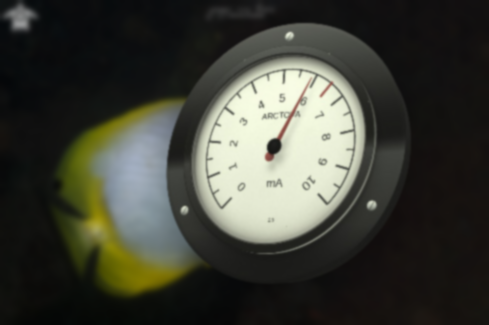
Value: mA 6
